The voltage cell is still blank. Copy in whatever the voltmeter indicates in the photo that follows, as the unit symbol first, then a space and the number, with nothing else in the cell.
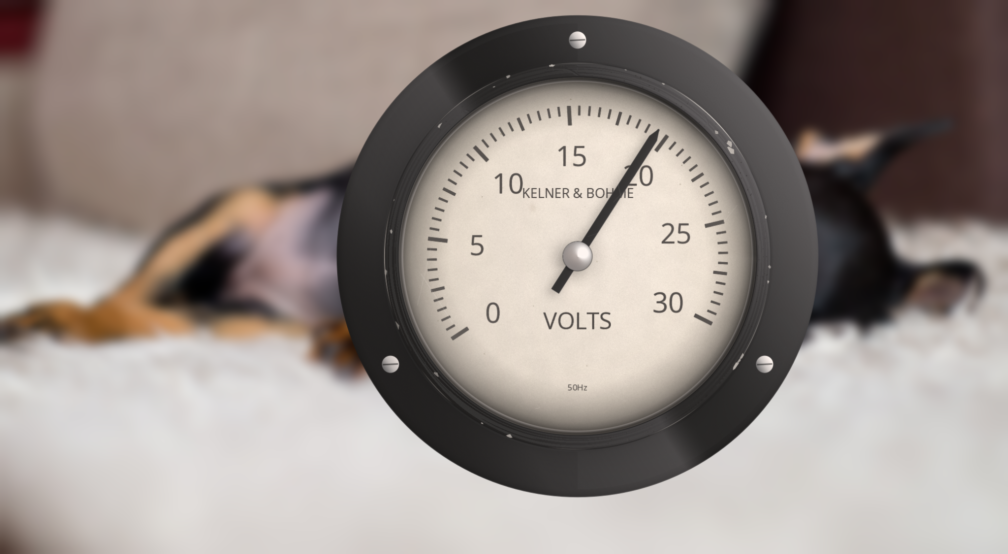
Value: V 19.5
